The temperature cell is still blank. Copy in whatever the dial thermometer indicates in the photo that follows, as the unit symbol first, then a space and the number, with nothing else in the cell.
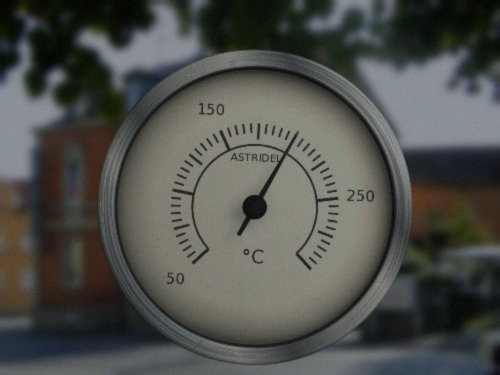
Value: °C 200
